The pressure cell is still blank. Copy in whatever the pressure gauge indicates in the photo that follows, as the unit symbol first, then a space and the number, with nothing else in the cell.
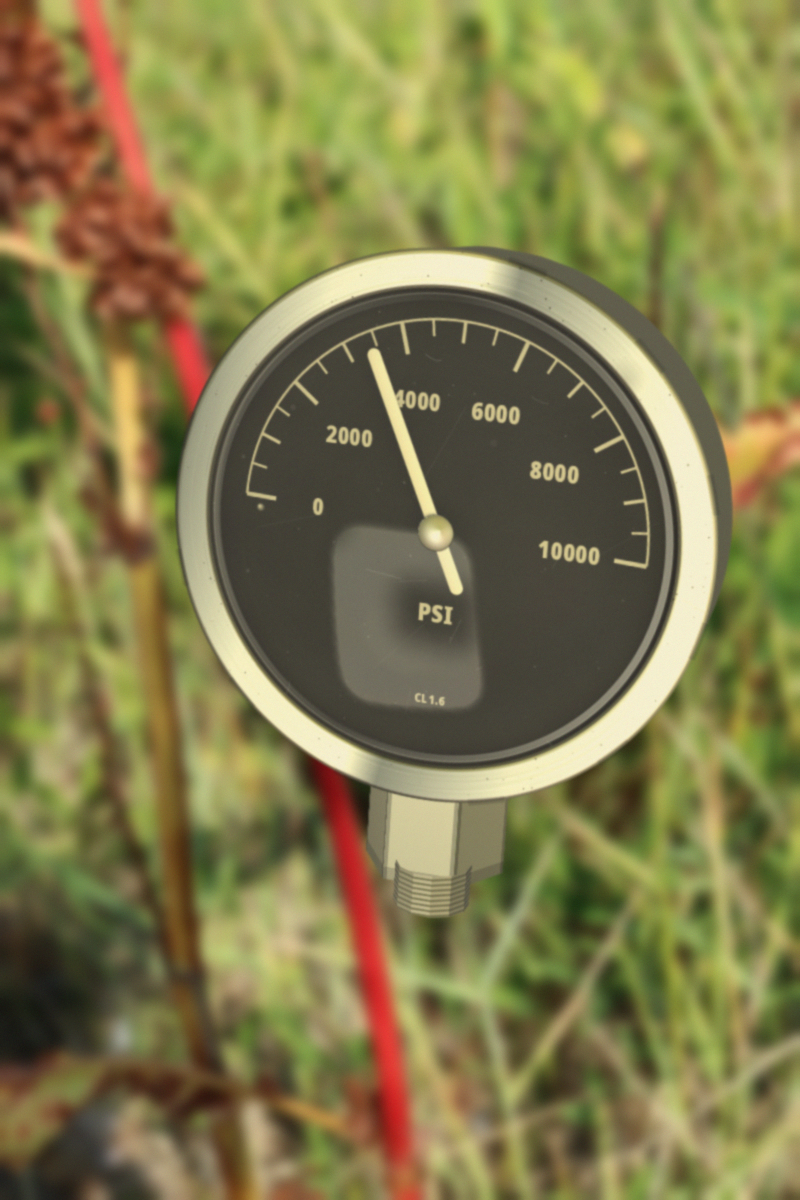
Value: psi 3500
